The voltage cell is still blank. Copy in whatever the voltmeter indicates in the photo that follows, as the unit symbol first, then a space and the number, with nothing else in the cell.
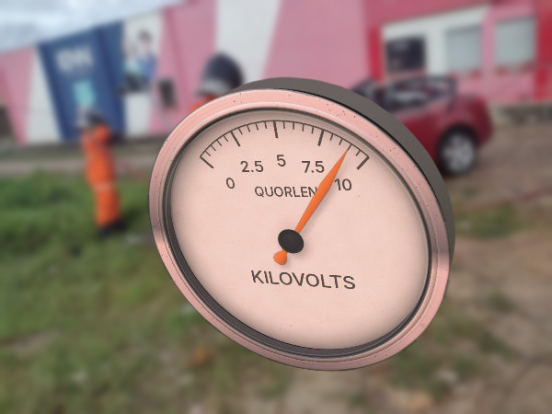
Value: kV 9
